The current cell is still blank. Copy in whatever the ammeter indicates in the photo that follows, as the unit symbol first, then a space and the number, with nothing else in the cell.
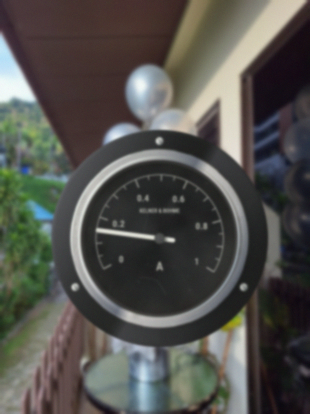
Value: A 0.15
